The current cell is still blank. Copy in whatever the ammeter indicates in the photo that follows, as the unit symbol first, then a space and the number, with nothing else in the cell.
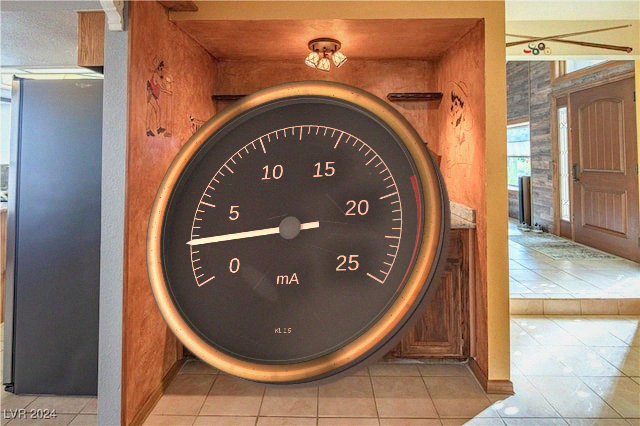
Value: mA 2.5
